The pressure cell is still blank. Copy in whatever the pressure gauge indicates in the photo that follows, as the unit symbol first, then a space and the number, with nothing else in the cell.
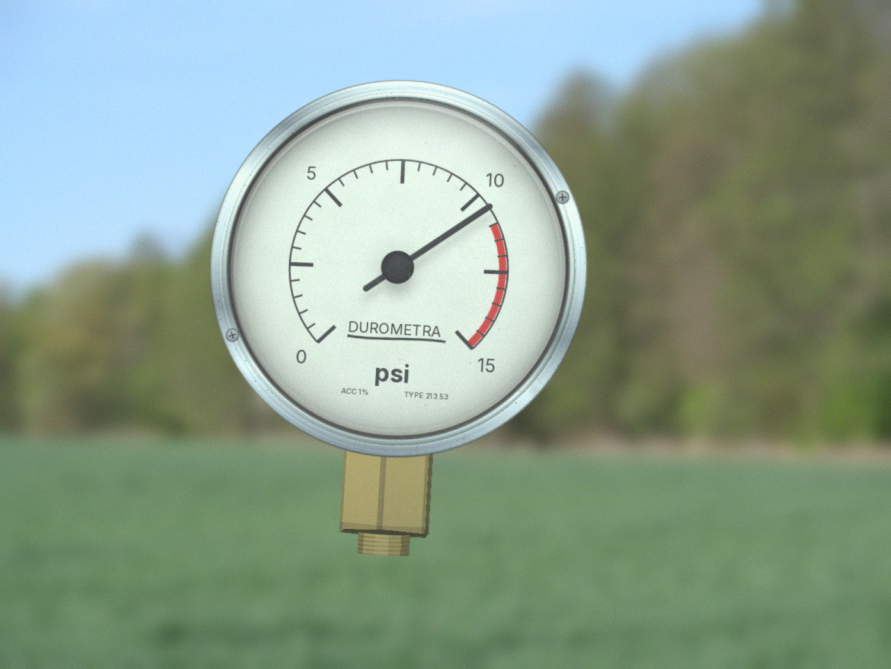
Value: psi 10.5
